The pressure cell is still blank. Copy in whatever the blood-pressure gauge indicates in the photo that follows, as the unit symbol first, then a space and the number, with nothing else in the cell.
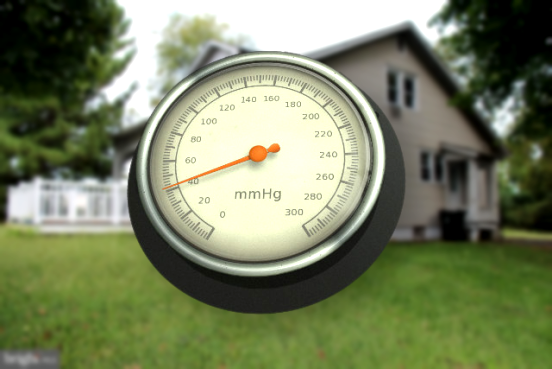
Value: mmHg 40
